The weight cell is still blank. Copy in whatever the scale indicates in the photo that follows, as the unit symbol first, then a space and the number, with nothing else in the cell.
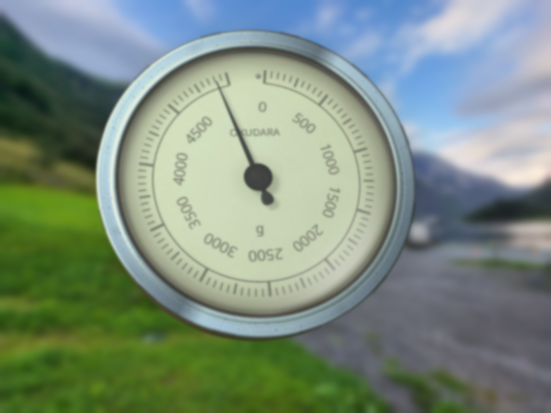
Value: g 4900
